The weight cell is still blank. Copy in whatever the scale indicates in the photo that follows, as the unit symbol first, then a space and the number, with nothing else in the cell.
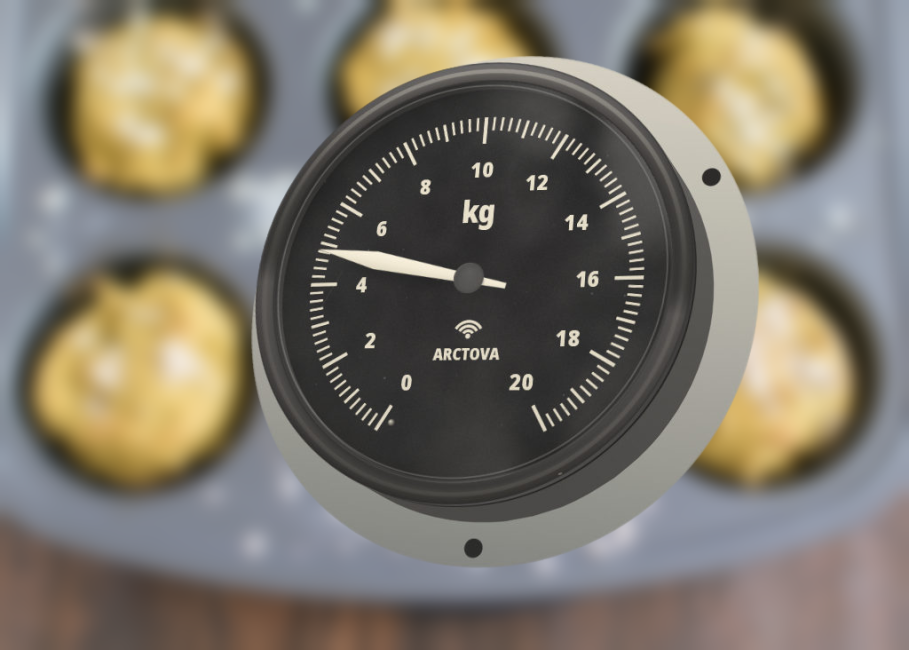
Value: kg 4.8
